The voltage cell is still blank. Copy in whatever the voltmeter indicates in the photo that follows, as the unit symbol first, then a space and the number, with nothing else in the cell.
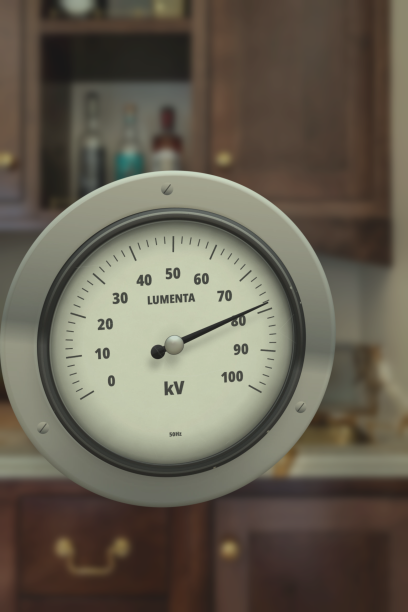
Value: kV 78
